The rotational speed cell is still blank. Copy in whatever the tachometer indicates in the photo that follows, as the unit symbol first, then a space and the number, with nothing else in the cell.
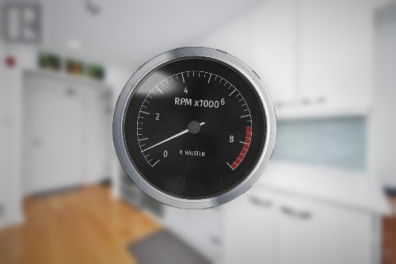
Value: rpm 600
